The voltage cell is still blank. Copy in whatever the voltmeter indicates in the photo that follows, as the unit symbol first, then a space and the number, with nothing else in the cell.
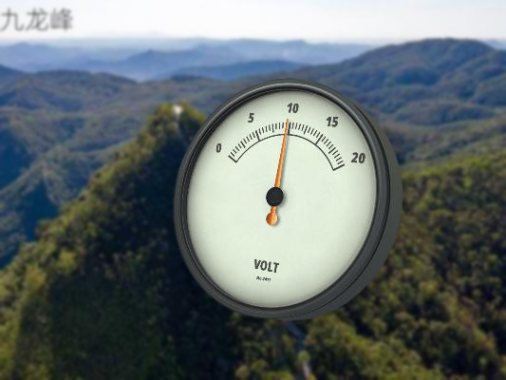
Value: V 10
